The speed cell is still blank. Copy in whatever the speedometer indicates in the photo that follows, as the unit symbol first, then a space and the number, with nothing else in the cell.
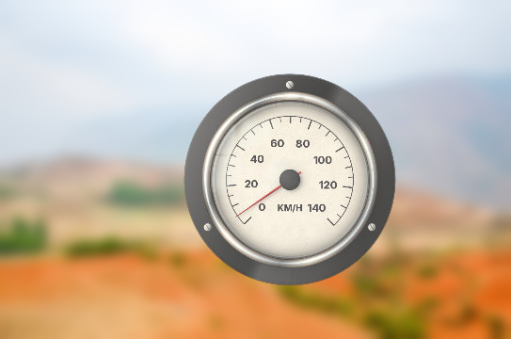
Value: km/h 5
